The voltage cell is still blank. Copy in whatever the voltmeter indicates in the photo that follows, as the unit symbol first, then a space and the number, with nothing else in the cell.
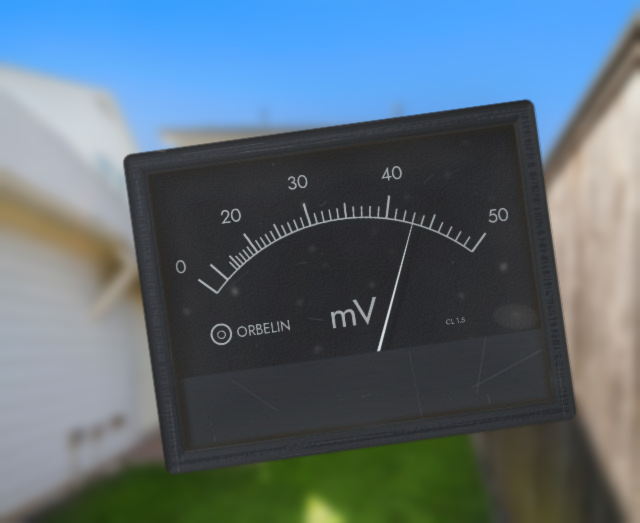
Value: mV 43
